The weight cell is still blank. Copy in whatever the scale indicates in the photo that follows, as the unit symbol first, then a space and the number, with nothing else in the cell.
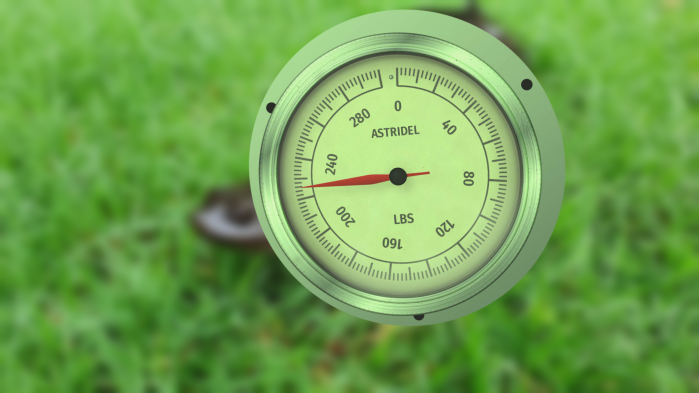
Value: lb 226
